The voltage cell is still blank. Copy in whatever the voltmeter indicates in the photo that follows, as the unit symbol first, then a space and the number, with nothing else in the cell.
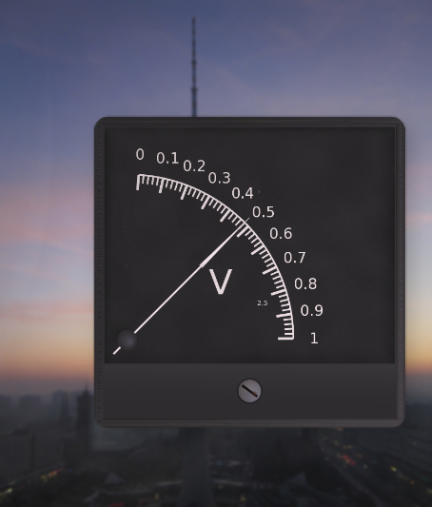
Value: V 0.48
